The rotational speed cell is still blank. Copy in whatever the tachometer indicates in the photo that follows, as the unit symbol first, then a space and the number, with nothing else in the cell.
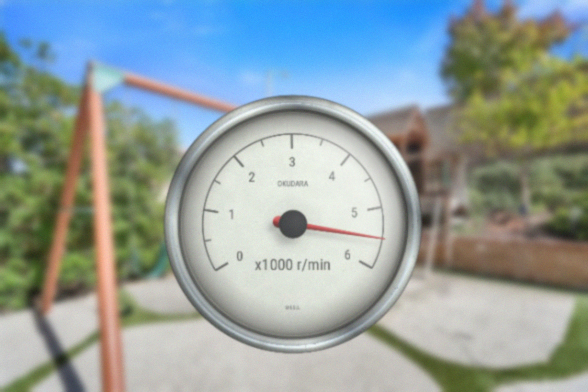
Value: rpm 5500
